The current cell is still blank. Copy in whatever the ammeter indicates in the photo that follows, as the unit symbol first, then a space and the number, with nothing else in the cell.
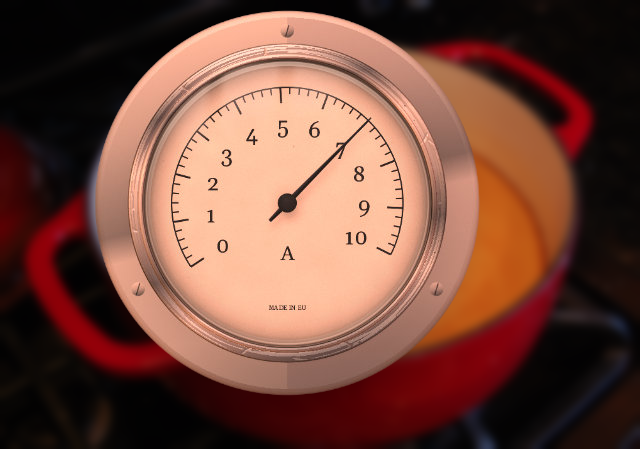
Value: A 7
